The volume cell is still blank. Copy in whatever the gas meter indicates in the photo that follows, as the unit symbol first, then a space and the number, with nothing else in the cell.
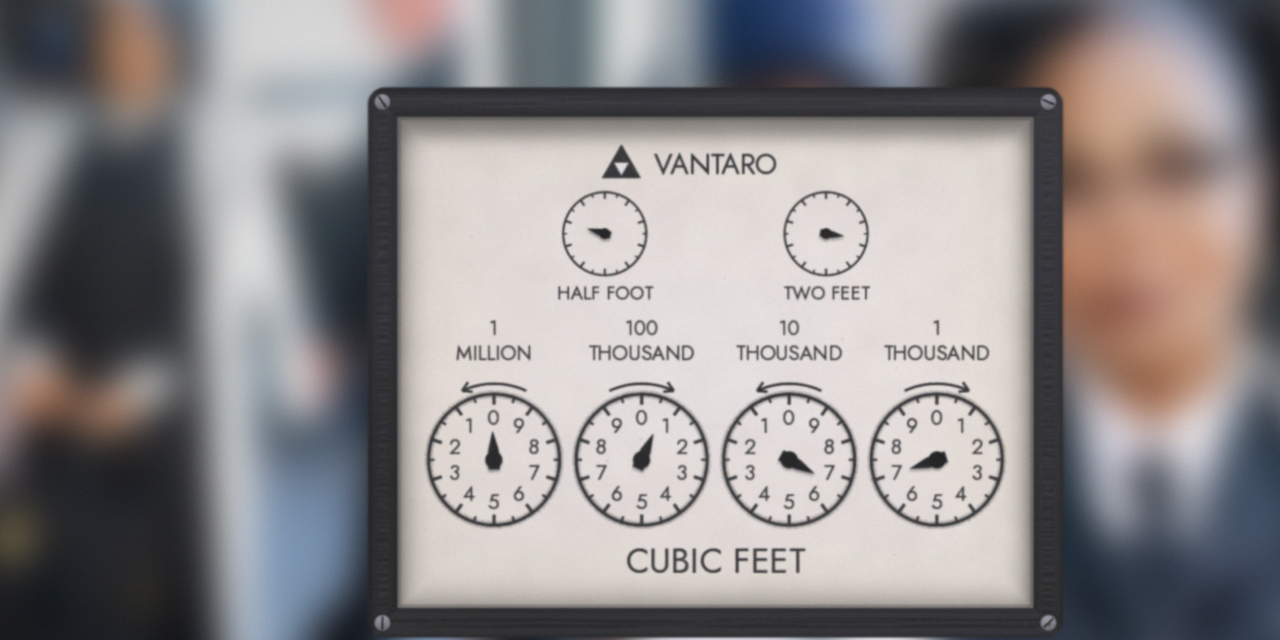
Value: ft³ 6700
